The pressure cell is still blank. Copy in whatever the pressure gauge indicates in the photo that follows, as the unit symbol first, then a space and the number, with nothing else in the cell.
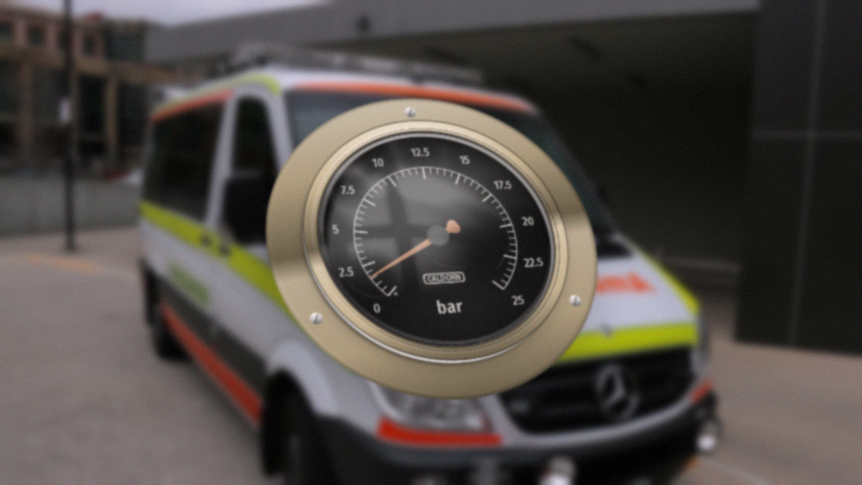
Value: bar 1.5
